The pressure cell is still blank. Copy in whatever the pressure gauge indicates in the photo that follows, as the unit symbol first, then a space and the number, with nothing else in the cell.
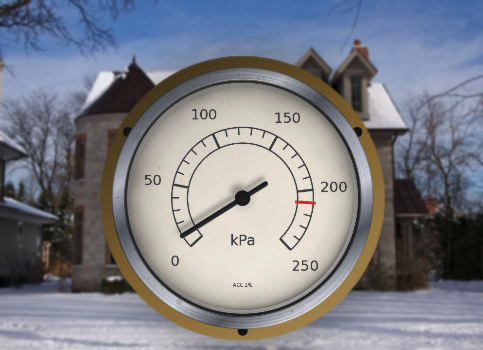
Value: kPa 10
